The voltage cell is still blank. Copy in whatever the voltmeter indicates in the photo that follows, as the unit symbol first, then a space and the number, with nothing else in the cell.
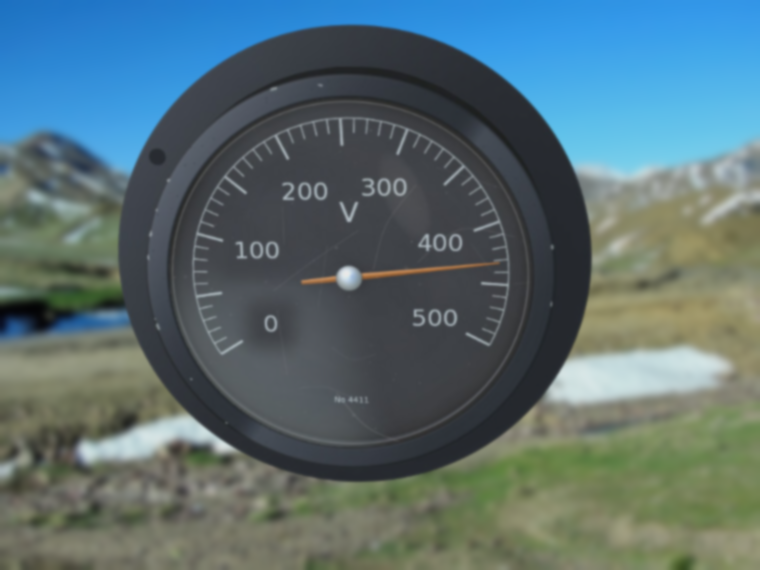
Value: V 430
